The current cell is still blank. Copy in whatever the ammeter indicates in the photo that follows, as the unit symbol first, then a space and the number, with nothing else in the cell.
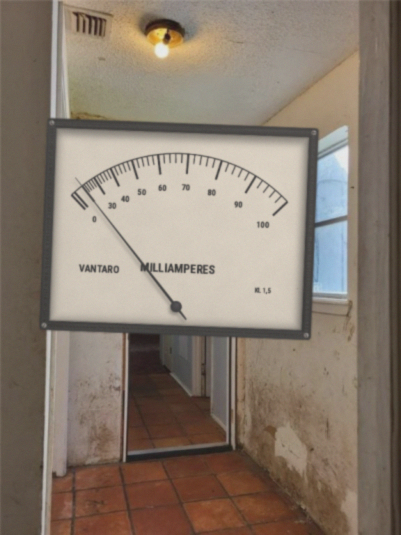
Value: mA 20
